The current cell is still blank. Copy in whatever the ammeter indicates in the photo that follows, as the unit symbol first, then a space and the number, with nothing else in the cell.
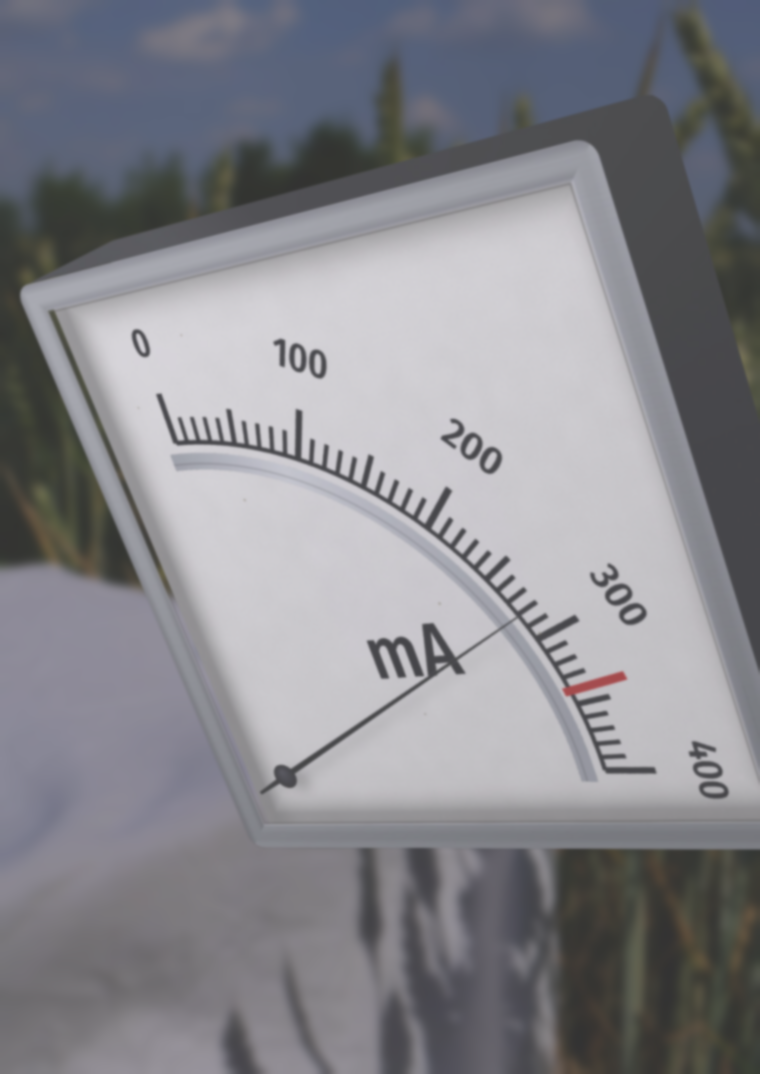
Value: mA 280
